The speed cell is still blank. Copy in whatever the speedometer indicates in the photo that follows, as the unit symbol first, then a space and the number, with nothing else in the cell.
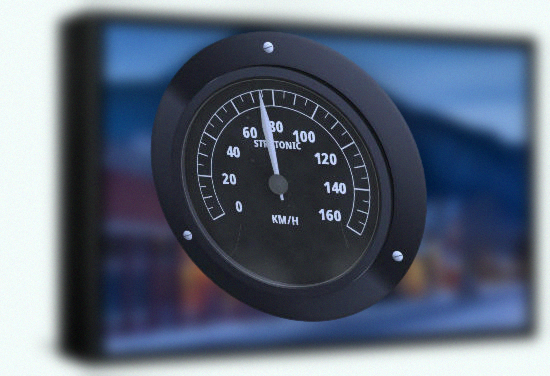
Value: km/h 75
